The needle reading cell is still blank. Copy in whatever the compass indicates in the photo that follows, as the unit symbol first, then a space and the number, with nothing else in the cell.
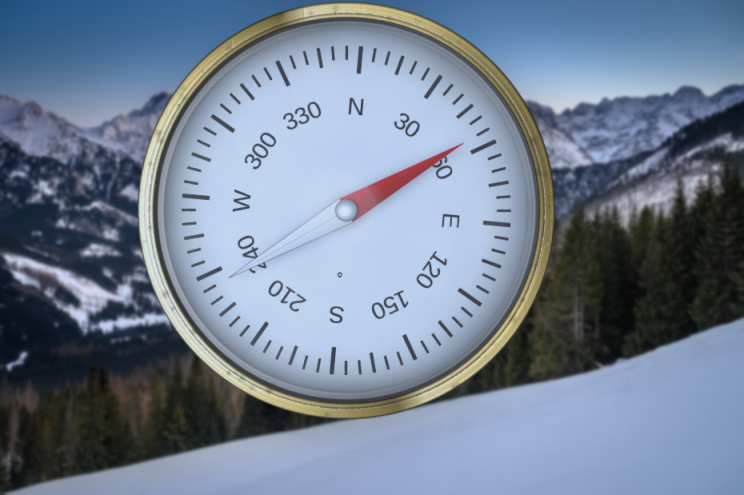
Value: ° 55
